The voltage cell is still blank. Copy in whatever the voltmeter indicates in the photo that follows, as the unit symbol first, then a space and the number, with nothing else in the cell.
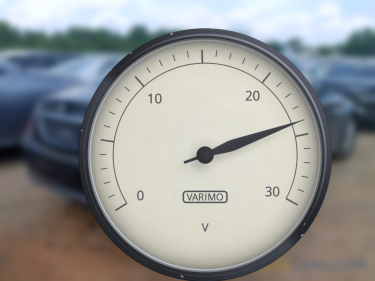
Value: V 24
